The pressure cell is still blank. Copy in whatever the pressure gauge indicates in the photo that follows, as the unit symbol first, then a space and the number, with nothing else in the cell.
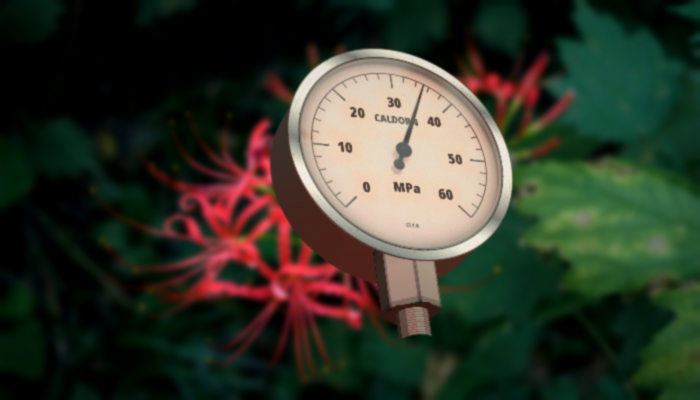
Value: MPa 35
